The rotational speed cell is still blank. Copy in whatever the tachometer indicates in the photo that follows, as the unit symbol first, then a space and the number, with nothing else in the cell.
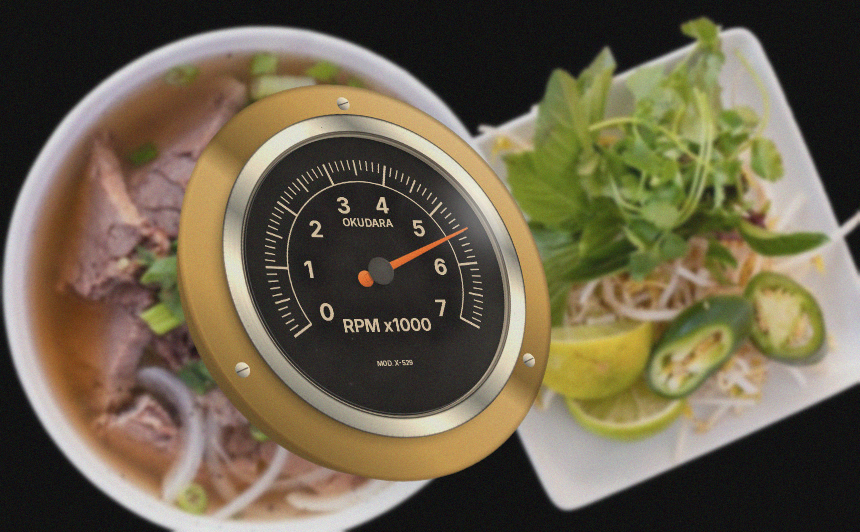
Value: rpm 5500
